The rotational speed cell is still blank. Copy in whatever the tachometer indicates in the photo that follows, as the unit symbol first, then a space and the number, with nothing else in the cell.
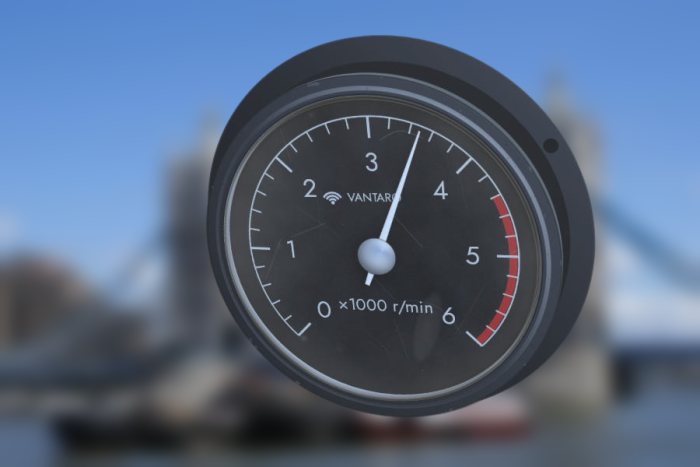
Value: rpm 3500
